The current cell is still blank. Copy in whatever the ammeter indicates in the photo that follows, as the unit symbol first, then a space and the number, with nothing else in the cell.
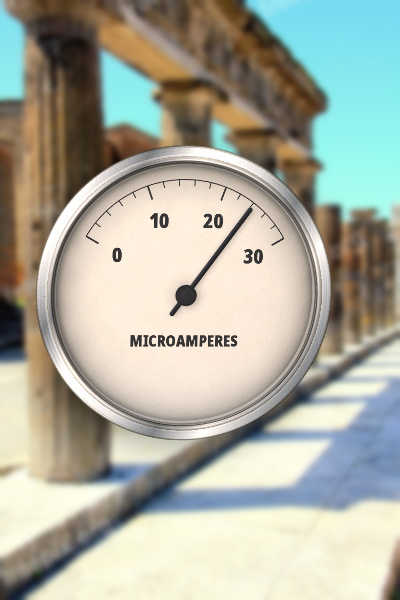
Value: µA 24
